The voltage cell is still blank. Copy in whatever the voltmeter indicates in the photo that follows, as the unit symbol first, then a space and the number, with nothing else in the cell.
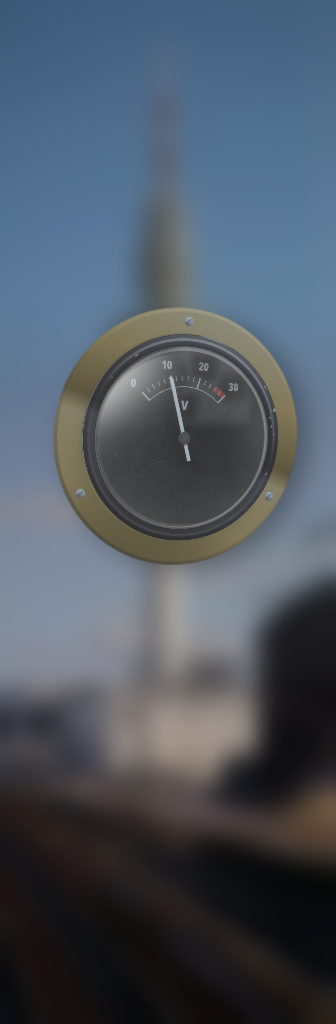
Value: V 10
